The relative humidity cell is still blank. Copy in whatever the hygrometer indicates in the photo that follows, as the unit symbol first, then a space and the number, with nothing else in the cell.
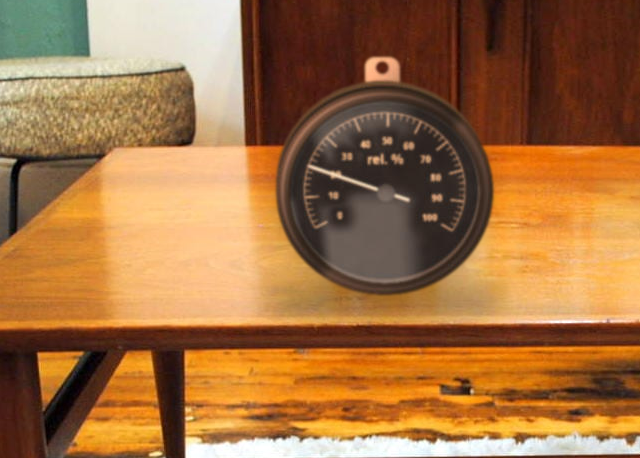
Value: % 20
